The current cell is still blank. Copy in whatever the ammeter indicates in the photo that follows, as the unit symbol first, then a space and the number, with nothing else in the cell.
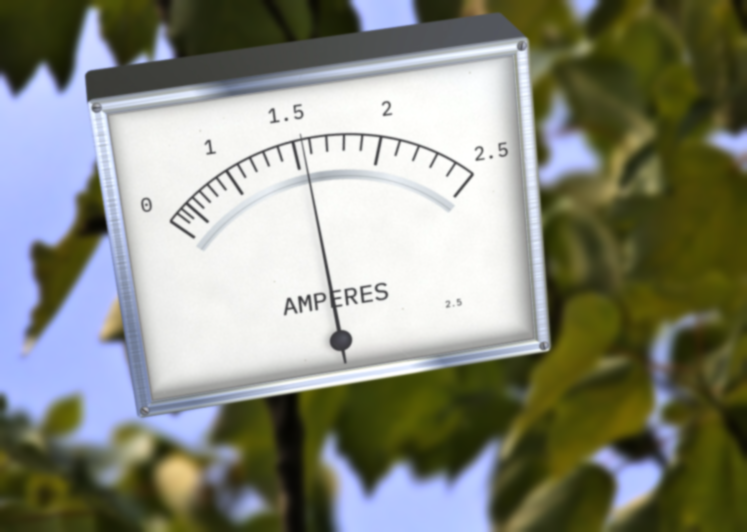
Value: A 1.55
